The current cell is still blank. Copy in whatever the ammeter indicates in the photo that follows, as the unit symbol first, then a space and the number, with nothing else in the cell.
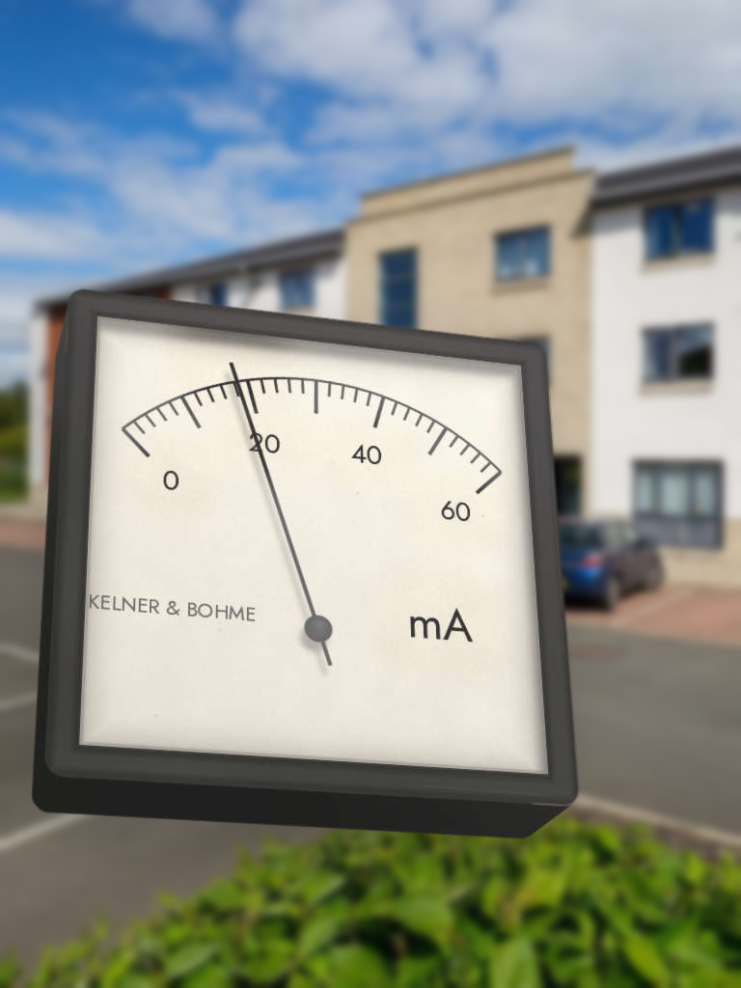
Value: mA 18
